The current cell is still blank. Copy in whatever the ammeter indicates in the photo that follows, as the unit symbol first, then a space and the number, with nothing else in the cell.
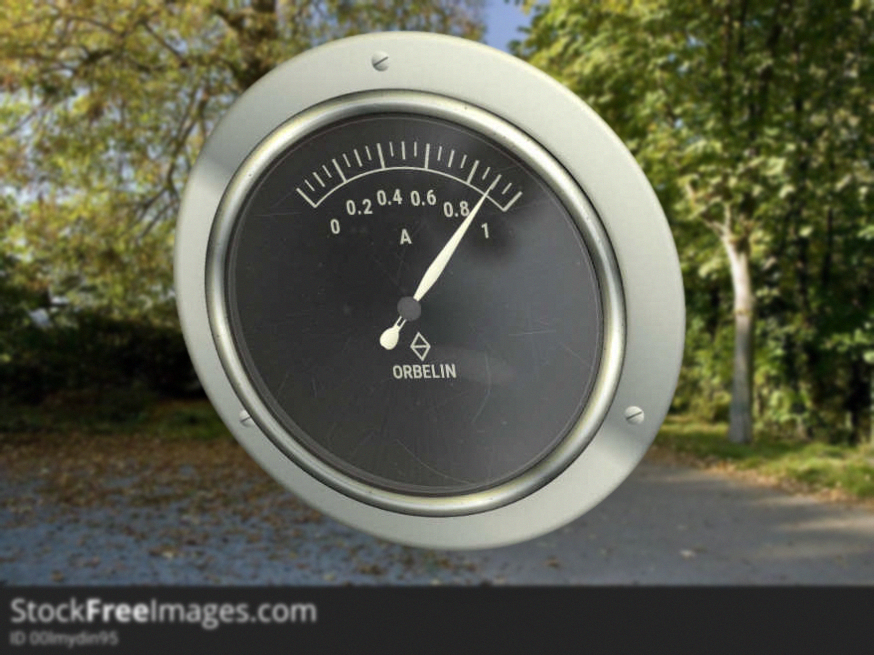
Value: A 0.9
